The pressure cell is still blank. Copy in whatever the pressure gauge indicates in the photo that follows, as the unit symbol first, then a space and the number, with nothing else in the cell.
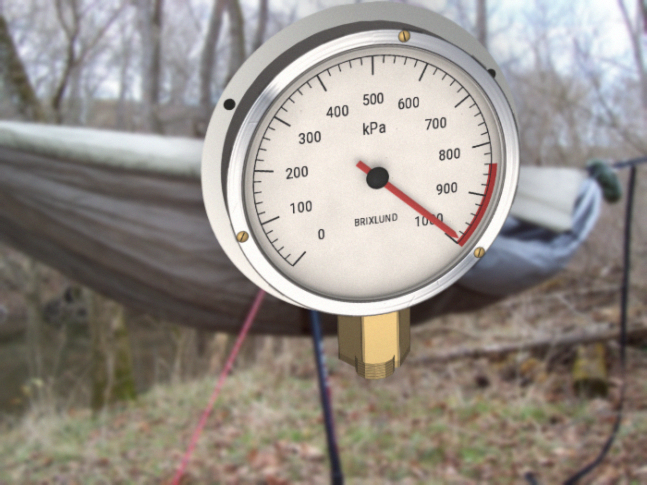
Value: kPa 990
